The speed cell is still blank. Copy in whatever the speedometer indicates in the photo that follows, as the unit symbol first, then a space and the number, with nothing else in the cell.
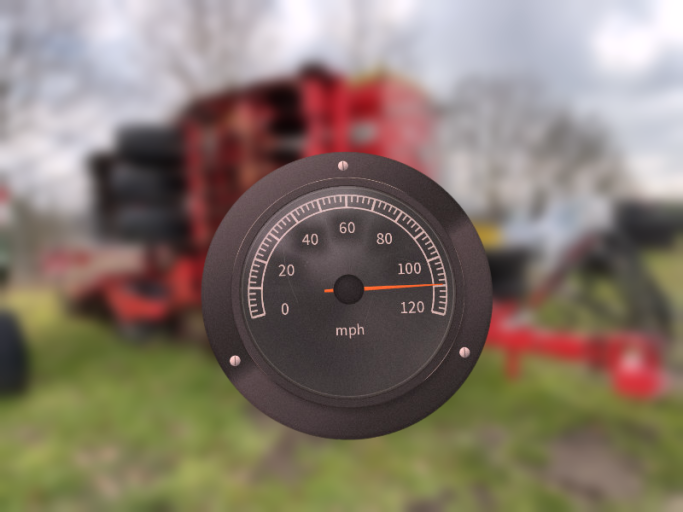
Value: mph 110
